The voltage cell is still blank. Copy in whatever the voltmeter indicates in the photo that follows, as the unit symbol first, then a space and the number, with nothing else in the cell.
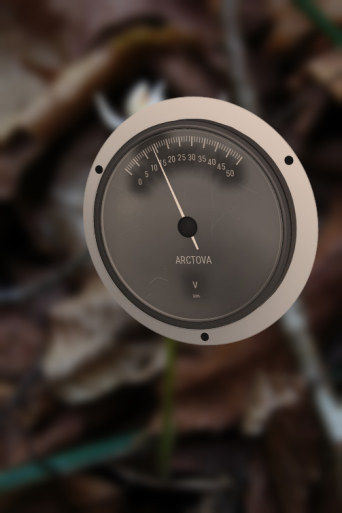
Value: V 15
